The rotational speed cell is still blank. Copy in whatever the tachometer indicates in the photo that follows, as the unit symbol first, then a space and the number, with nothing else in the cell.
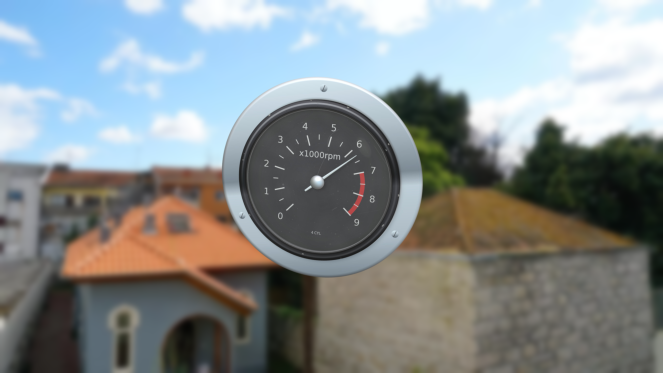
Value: rpm 6250
